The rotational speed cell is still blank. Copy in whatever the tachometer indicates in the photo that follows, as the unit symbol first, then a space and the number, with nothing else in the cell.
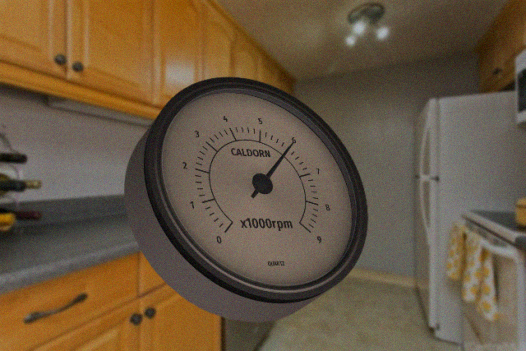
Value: rpm 6000
